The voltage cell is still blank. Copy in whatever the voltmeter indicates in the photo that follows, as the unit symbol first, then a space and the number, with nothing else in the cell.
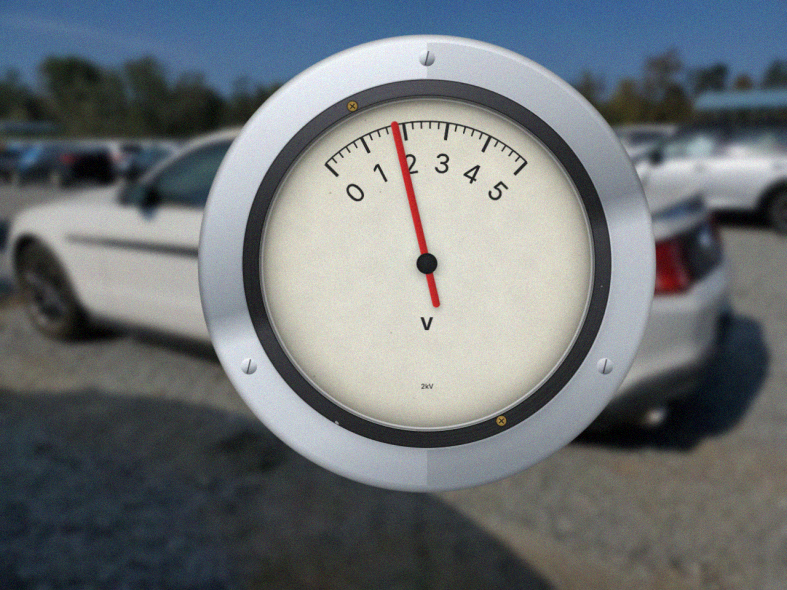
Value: V 1.8
